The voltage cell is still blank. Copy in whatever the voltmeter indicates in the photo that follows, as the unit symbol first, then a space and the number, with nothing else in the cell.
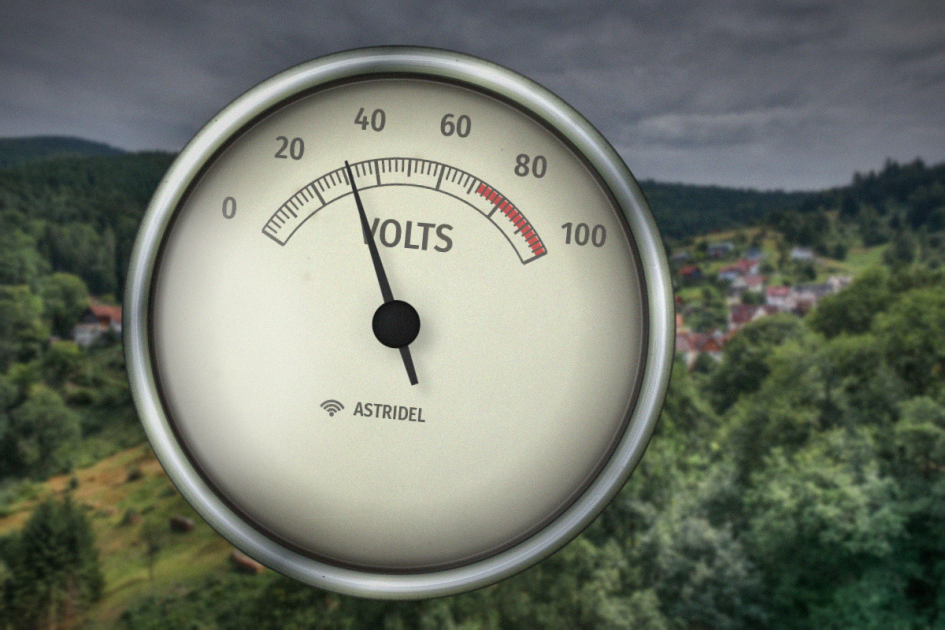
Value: V 32
